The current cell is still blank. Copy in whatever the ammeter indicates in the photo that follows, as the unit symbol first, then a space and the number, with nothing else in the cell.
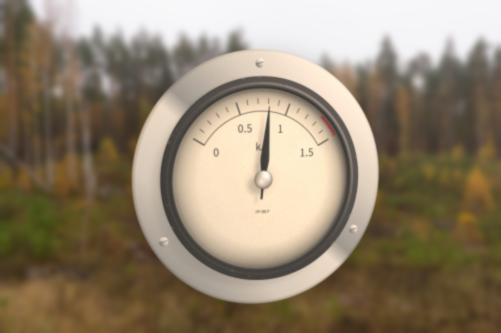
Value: kA 0.8
